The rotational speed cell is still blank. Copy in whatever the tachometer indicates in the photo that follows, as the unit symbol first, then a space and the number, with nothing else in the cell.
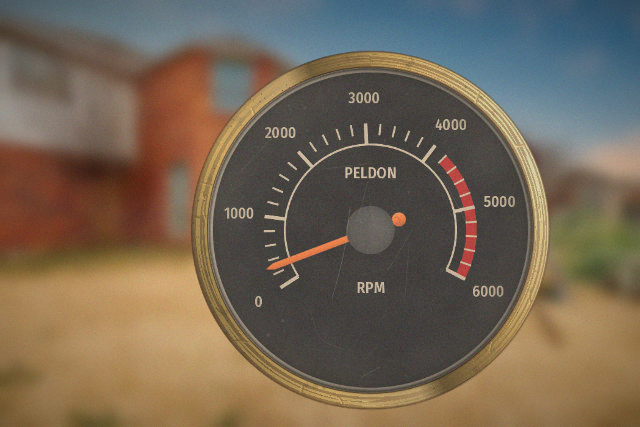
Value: rpm 300
